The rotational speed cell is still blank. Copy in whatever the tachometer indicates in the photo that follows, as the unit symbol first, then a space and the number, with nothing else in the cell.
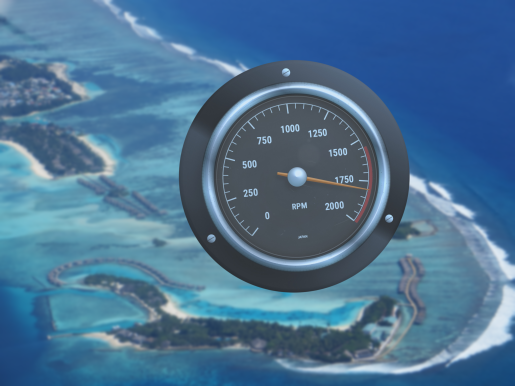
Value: rpm 1800
